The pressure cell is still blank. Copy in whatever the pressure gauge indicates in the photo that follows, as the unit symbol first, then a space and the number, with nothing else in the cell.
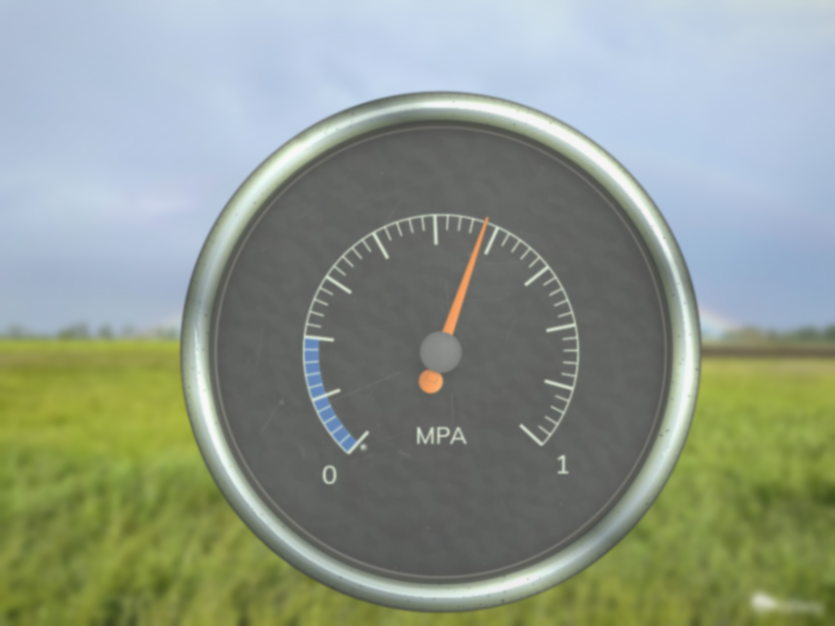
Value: MPa 0.58
